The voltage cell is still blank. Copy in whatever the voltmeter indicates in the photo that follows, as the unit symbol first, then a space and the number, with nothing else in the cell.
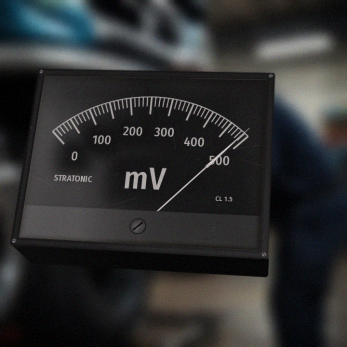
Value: mV 490
